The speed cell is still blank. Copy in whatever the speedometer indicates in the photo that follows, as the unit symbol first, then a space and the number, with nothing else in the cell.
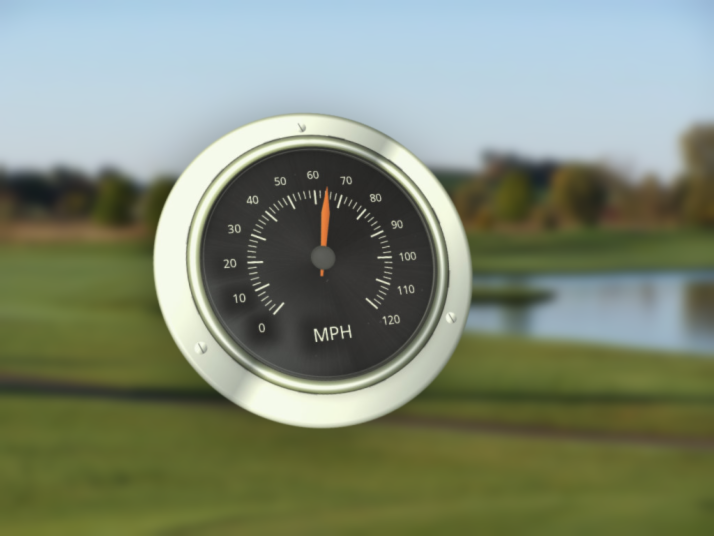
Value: mph 64
